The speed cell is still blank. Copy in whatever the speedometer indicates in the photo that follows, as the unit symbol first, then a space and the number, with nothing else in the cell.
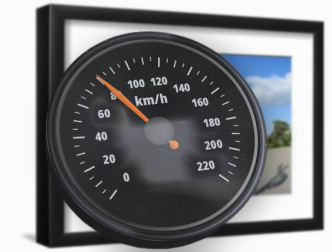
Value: km/h 80
